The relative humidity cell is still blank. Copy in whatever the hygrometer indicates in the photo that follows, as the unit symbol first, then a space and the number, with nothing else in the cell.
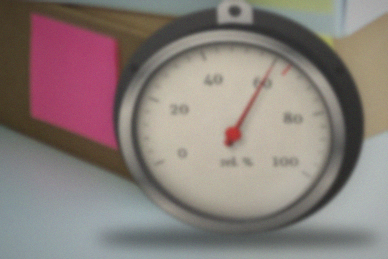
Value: % 60
